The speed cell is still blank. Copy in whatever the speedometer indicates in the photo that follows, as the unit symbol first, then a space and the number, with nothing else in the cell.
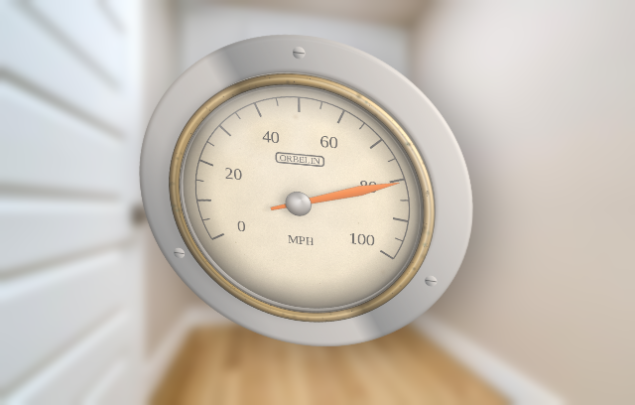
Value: mph 80
